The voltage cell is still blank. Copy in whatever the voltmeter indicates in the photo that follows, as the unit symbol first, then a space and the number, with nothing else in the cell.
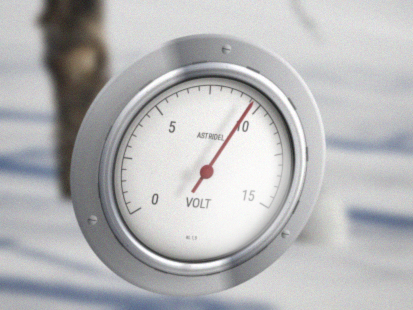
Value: V 9.5
